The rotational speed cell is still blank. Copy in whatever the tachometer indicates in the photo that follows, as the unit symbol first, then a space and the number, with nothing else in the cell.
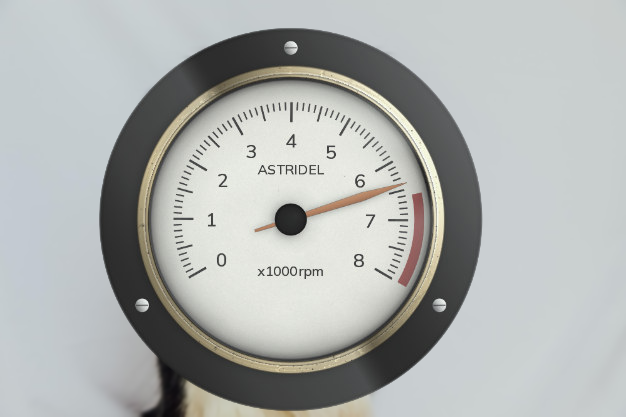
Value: rpm 6400
